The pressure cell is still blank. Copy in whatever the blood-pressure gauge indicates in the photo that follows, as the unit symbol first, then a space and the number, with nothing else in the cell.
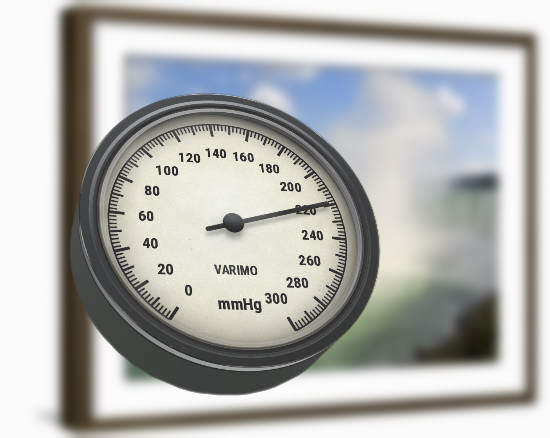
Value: mmHg 220
